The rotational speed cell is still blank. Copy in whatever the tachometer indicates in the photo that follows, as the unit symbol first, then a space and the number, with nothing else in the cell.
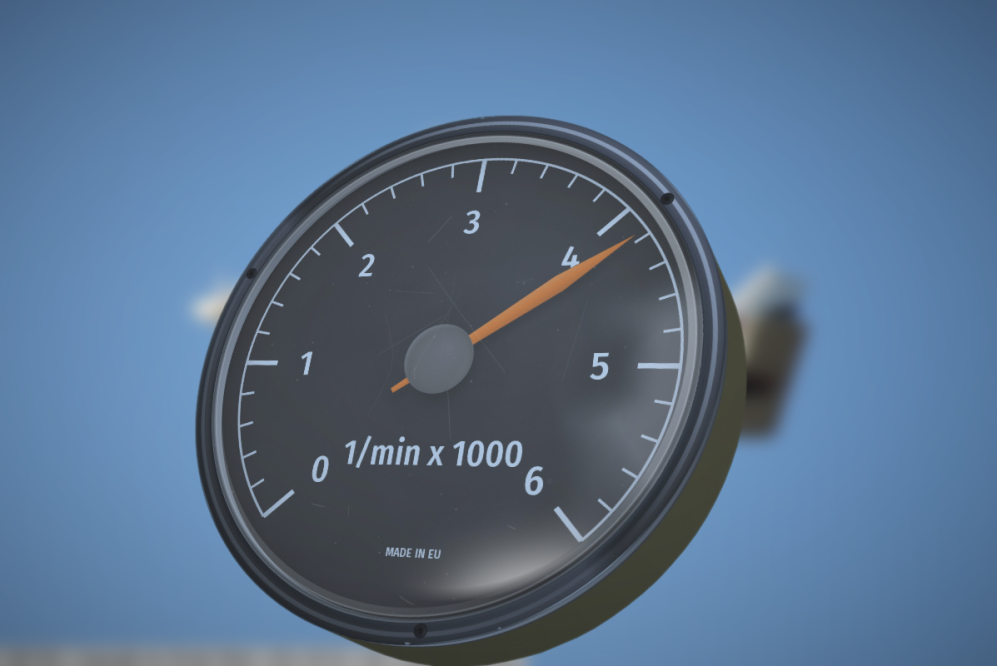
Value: rpm 4200
